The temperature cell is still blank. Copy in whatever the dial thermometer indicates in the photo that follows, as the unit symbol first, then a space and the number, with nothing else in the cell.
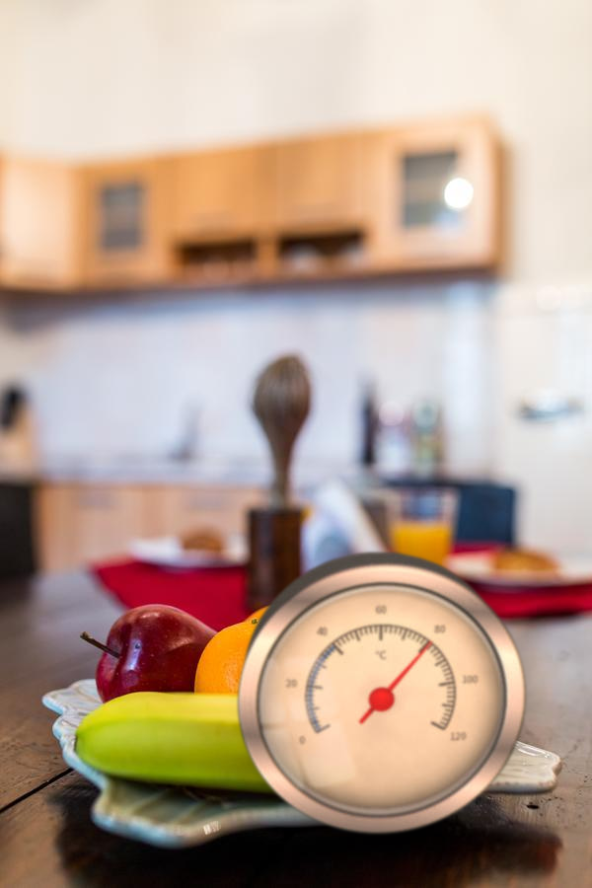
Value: °C 80
